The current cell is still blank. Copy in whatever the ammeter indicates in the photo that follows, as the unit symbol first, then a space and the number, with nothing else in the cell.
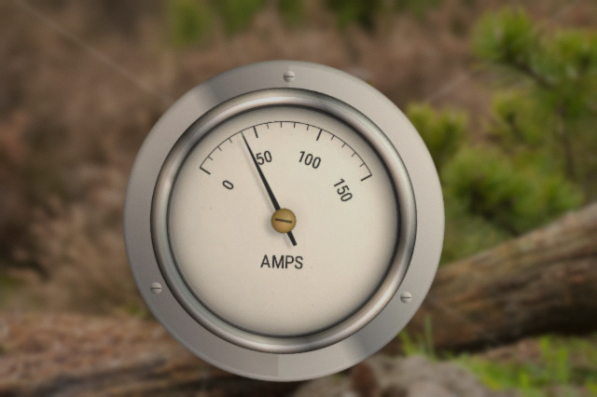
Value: A 40
